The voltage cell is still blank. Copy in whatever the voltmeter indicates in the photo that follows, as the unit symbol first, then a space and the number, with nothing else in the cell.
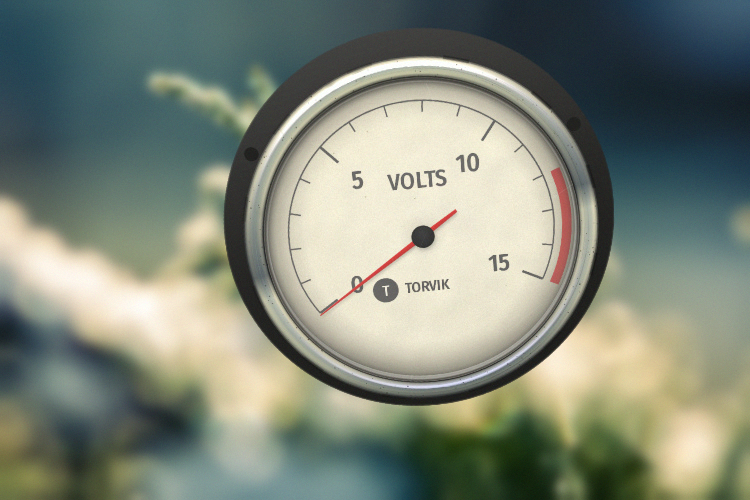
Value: V 0
